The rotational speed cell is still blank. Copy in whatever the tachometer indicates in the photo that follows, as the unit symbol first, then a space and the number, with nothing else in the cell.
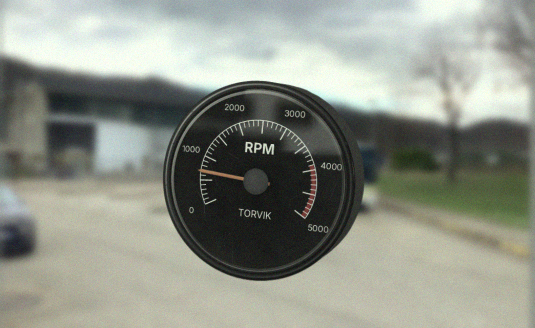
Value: rpm 700
